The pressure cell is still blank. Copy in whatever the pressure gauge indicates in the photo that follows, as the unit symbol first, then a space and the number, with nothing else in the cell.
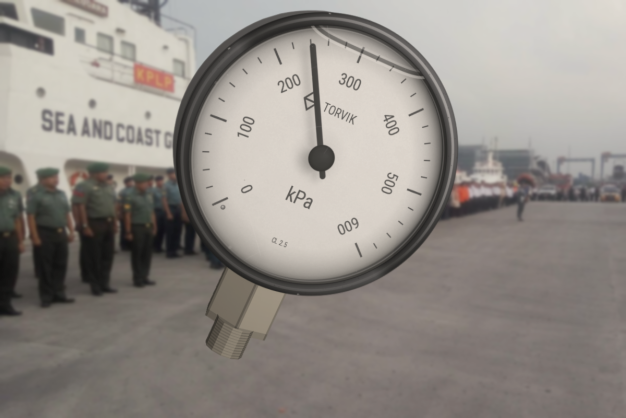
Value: kPa 240
